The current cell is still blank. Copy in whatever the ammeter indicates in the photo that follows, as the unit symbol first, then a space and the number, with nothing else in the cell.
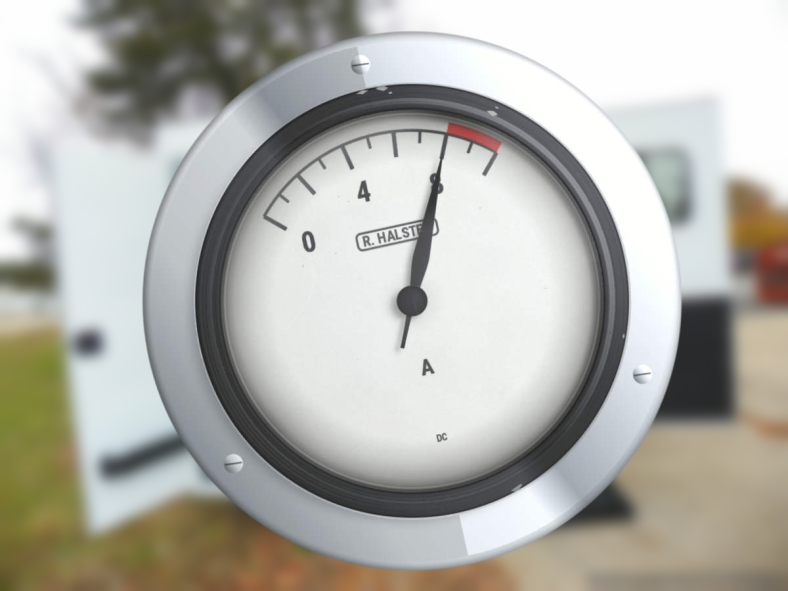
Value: A 8
